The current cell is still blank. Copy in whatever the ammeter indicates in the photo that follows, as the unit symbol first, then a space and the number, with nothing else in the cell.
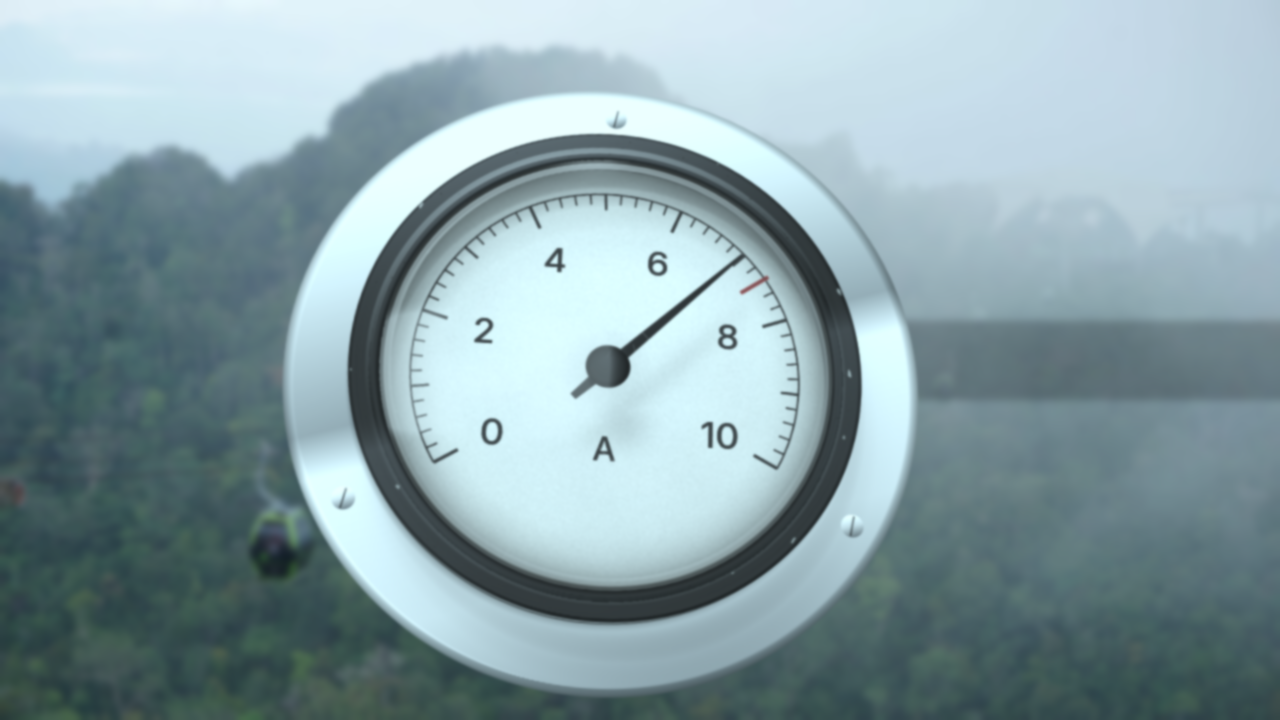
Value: A 7
